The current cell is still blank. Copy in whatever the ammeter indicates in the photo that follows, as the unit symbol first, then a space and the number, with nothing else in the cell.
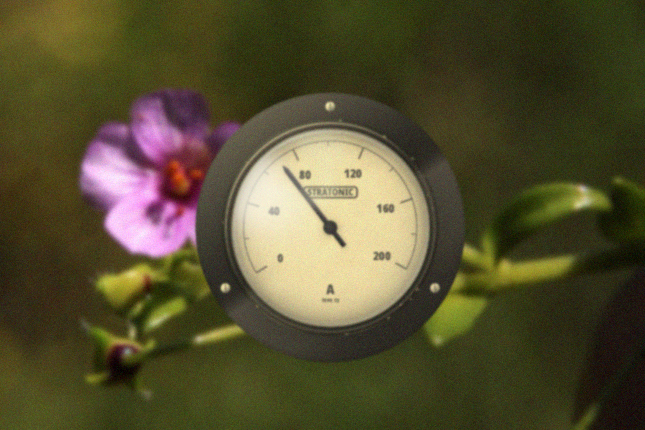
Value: A 70
